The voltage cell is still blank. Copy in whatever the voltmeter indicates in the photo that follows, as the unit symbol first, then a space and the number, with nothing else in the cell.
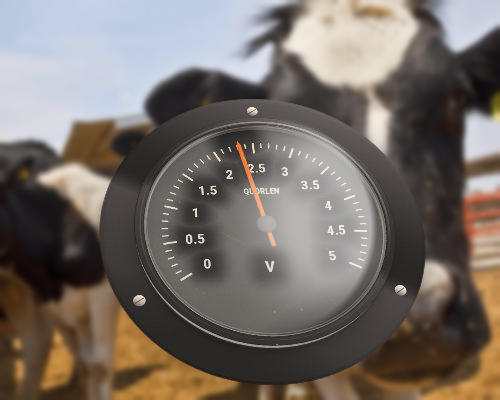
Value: V 2.3
